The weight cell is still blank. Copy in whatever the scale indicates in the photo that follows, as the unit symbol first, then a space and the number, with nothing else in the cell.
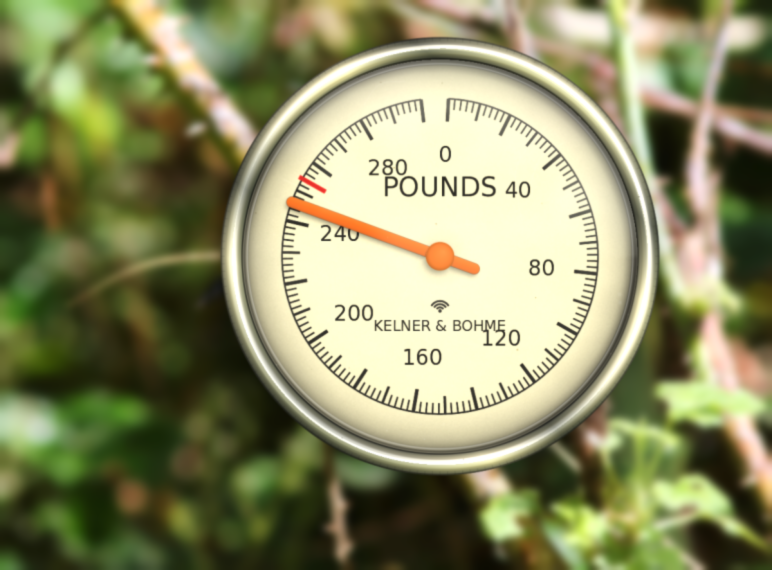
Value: lb 246
